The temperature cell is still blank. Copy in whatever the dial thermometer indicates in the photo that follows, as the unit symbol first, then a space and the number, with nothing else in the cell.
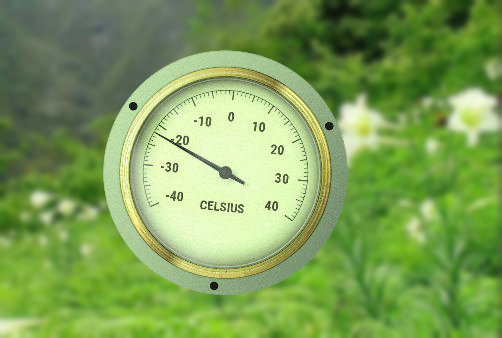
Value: °C -22
